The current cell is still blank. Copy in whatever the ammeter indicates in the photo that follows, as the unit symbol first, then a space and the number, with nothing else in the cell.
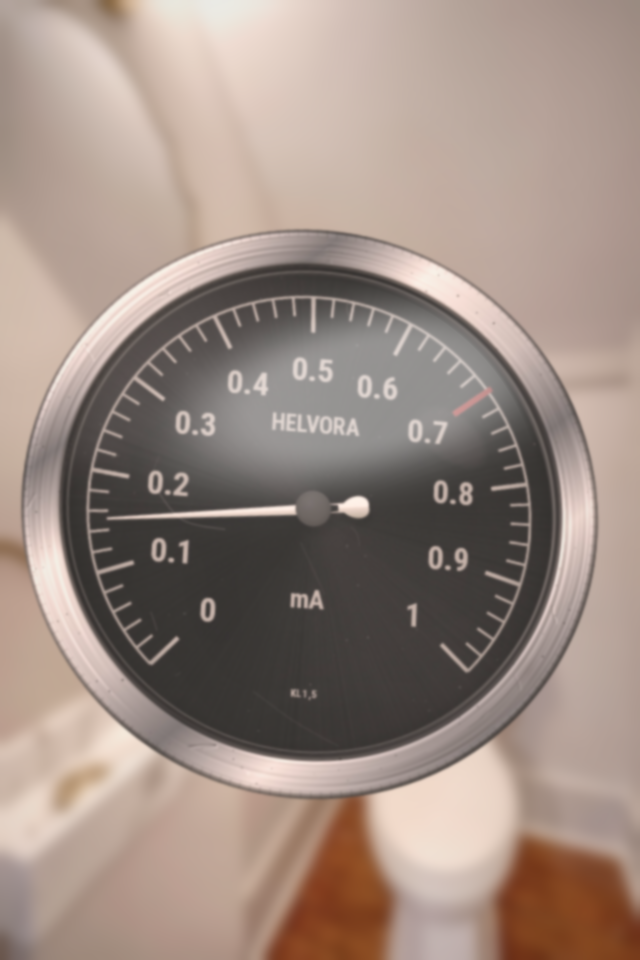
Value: mA 0.15
